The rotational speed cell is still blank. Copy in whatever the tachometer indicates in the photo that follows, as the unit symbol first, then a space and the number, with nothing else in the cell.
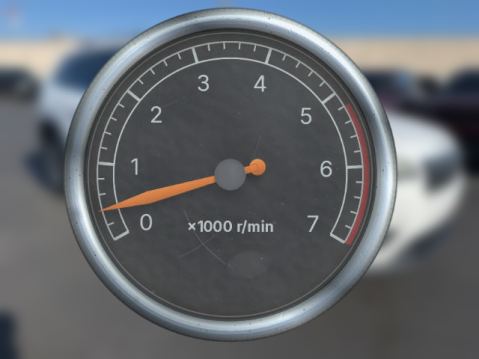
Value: rpm 400
